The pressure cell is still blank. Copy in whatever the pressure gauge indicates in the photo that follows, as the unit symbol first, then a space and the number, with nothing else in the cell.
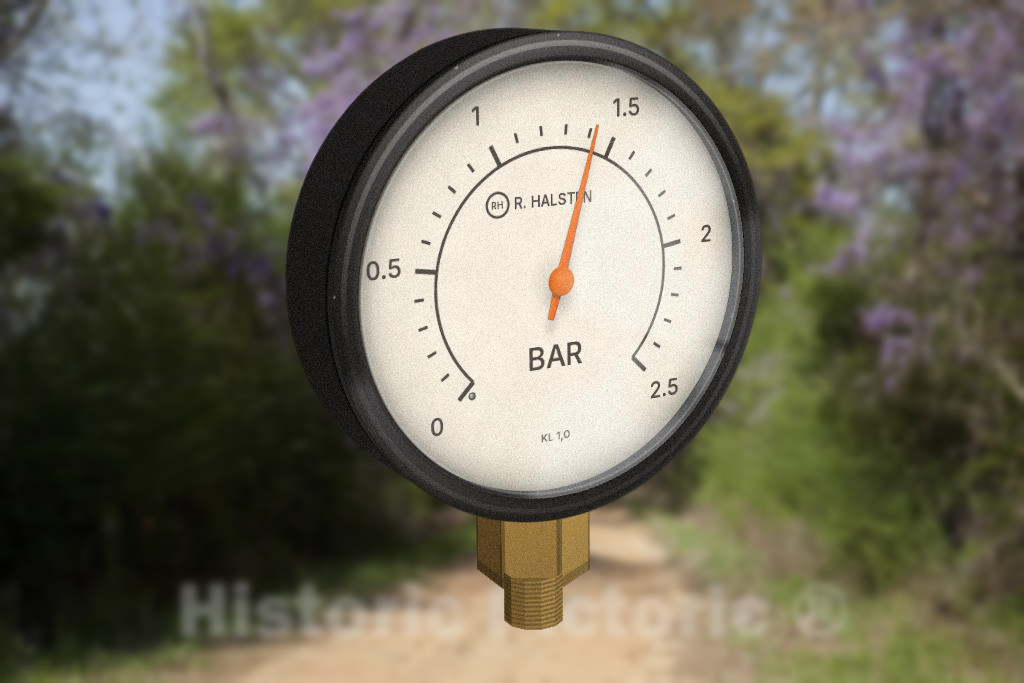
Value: bar 1.4
